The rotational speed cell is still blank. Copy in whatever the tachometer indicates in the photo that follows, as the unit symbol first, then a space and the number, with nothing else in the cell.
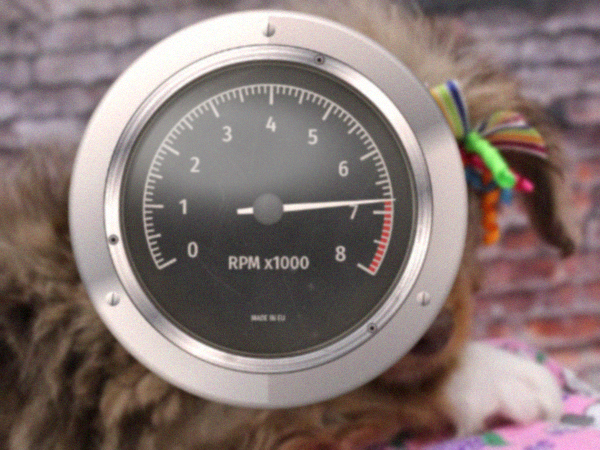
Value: rpm 6800
